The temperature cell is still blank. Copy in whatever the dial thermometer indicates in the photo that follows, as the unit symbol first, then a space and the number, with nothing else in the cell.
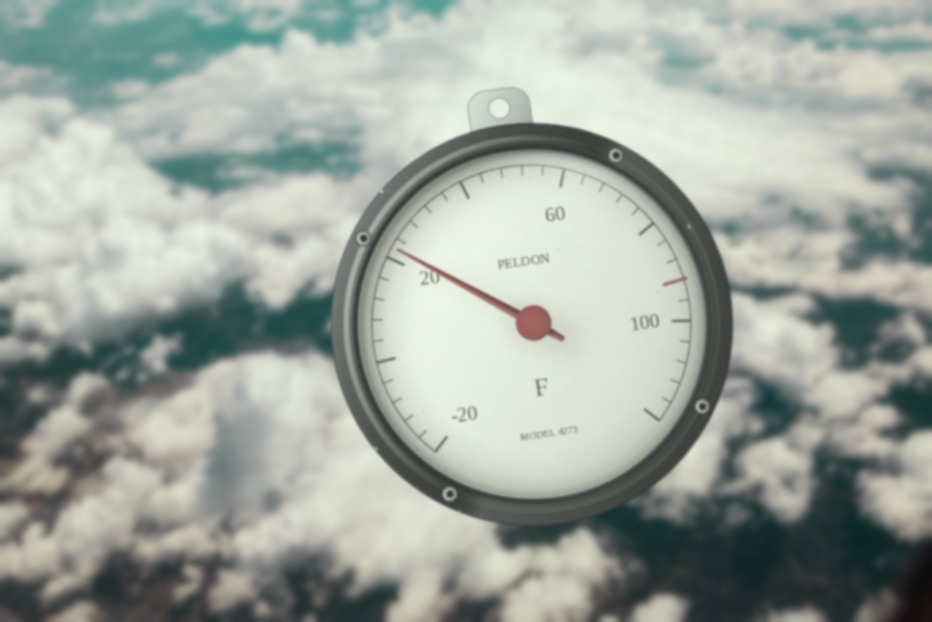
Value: °F 22
